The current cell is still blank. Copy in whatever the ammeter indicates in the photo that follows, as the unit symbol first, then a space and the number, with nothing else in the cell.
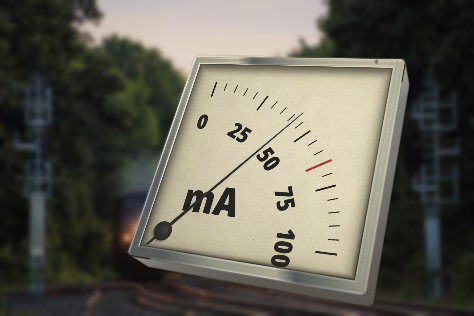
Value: mA 42.5
